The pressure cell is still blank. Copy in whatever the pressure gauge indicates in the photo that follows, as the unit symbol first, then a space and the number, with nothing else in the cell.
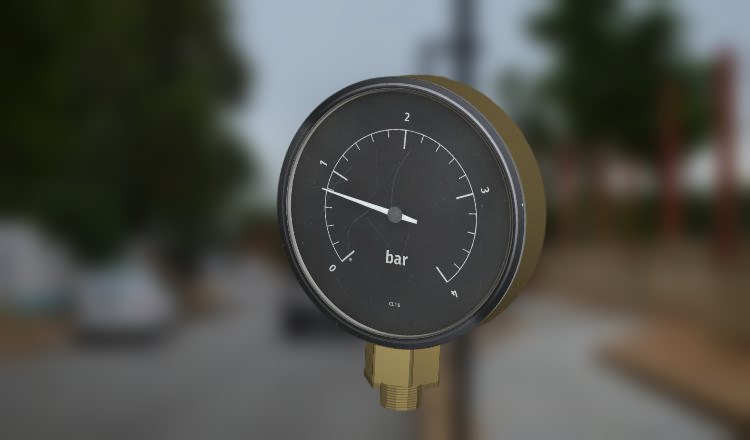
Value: bar 0.8
